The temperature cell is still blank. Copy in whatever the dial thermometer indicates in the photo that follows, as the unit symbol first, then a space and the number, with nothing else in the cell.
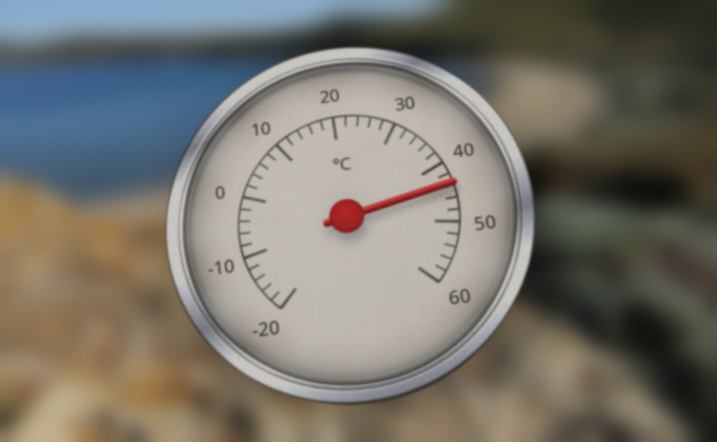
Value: °C 44
